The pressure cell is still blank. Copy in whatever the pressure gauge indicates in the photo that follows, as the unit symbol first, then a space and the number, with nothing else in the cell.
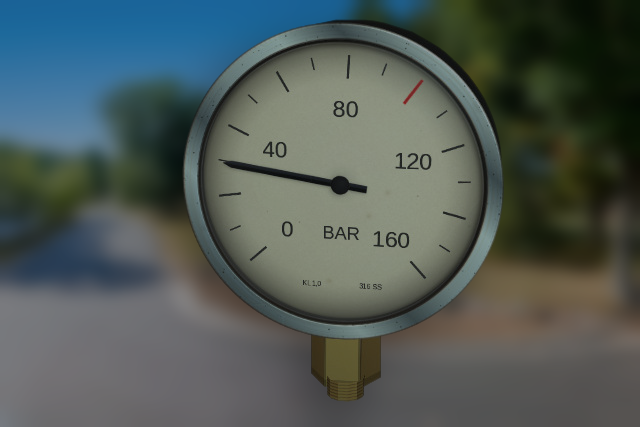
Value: bar 30
